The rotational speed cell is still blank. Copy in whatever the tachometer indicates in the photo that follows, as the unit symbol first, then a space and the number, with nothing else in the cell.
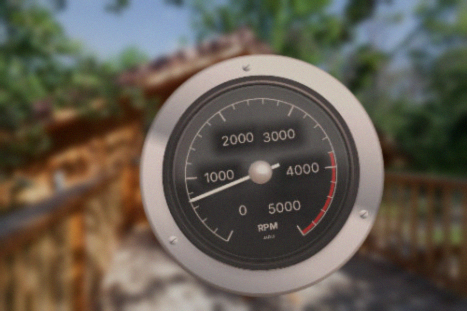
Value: rpm 700
